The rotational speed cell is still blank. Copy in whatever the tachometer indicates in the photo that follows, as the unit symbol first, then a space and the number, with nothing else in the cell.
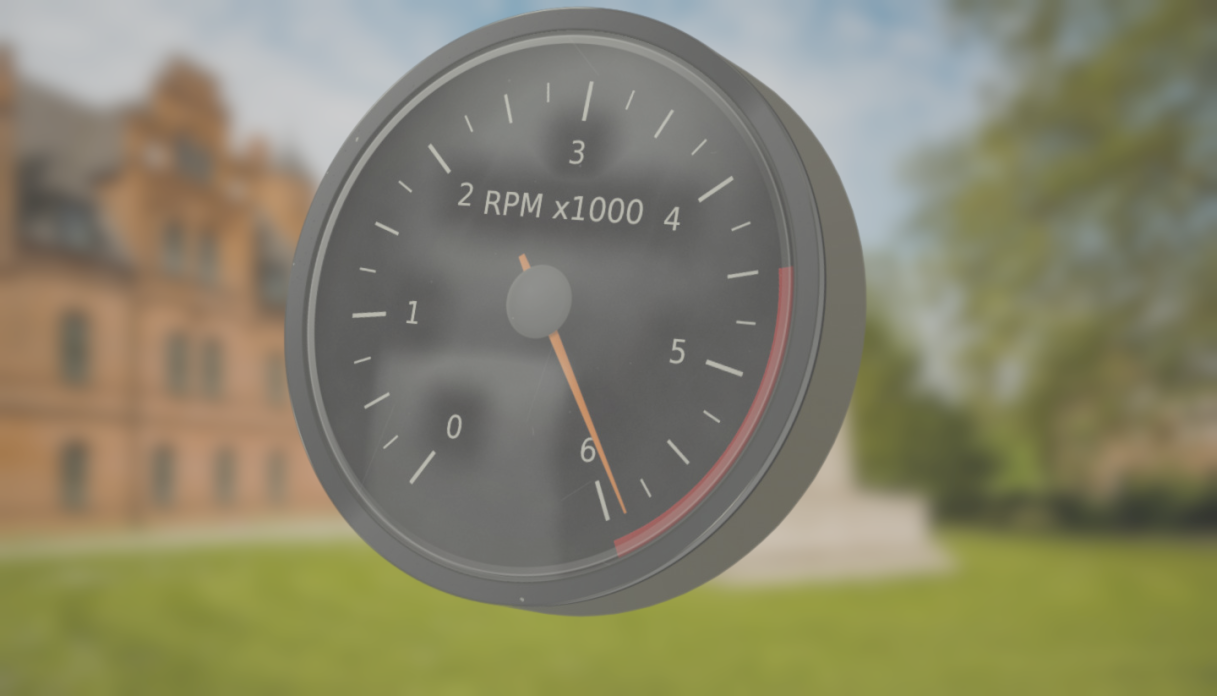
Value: rpm 5875
